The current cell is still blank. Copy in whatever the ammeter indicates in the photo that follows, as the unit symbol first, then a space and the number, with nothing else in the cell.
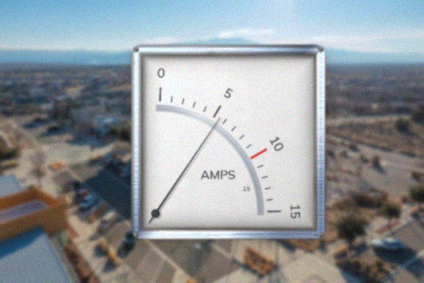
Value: A 5.5
